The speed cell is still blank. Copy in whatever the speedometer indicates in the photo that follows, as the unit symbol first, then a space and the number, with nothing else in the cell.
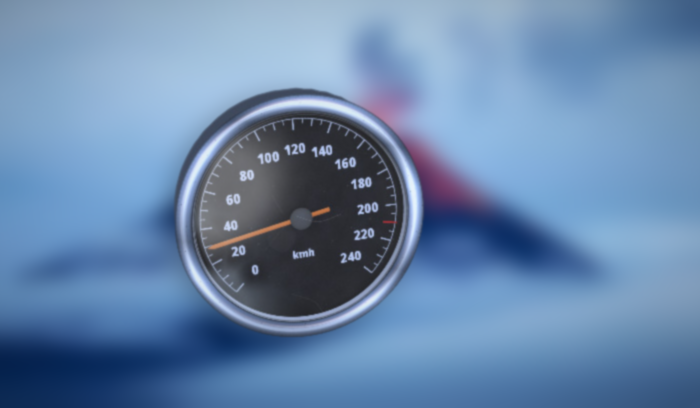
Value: km/h 30
